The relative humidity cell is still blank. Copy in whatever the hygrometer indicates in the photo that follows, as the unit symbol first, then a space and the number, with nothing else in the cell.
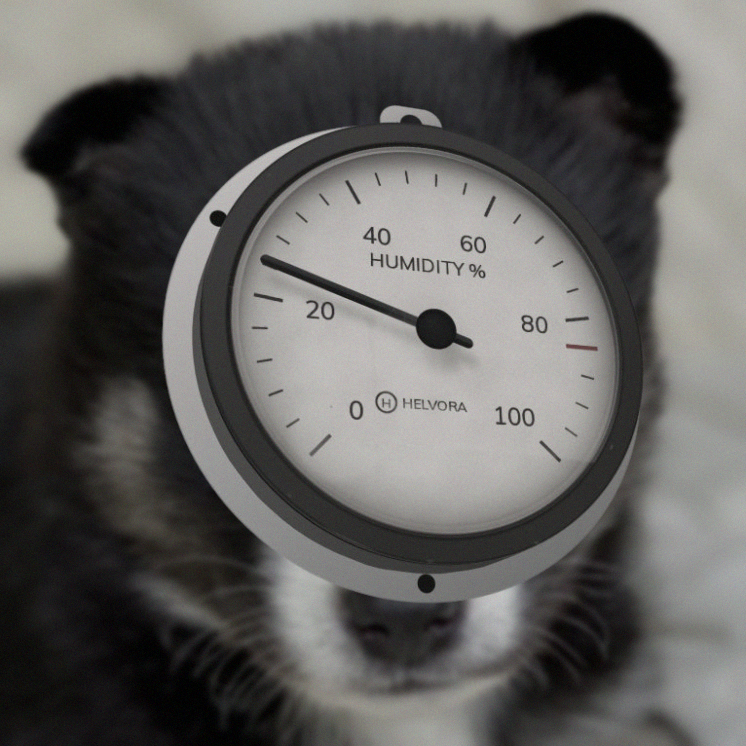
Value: % 24
